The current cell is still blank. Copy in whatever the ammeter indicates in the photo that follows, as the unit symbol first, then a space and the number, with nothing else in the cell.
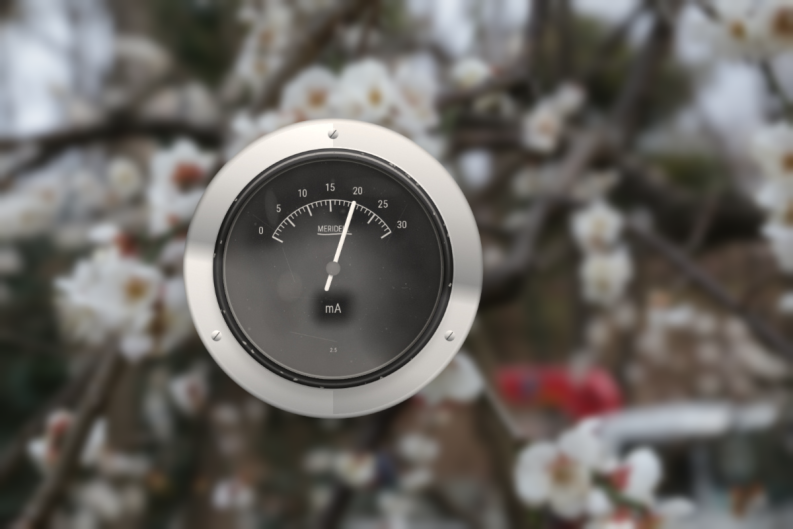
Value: mA 20
